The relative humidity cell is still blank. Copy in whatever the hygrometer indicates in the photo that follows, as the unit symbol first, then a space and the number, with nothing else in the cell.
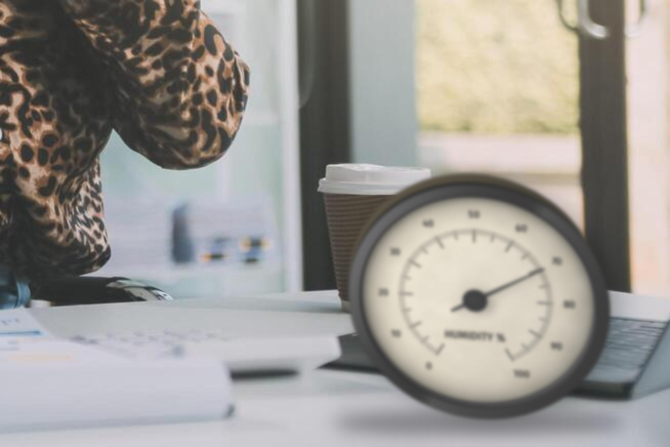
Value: % 70
